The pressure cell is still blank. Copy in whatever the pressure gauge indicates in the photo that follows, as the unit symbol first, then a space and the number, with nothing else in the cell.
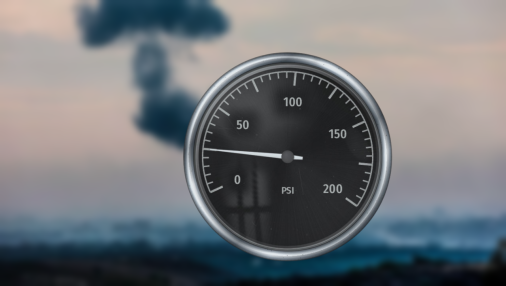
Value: psi 25
